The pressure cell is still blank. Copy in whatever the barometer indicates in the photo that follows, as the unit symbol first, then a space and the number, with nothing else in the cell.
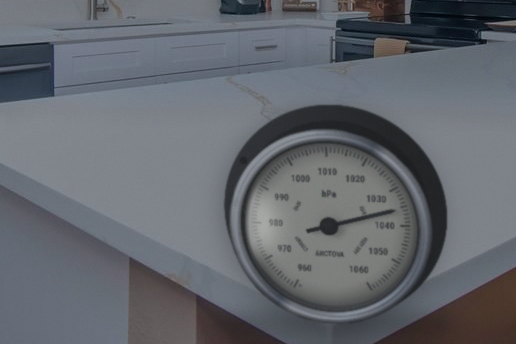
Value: hPa 1035
